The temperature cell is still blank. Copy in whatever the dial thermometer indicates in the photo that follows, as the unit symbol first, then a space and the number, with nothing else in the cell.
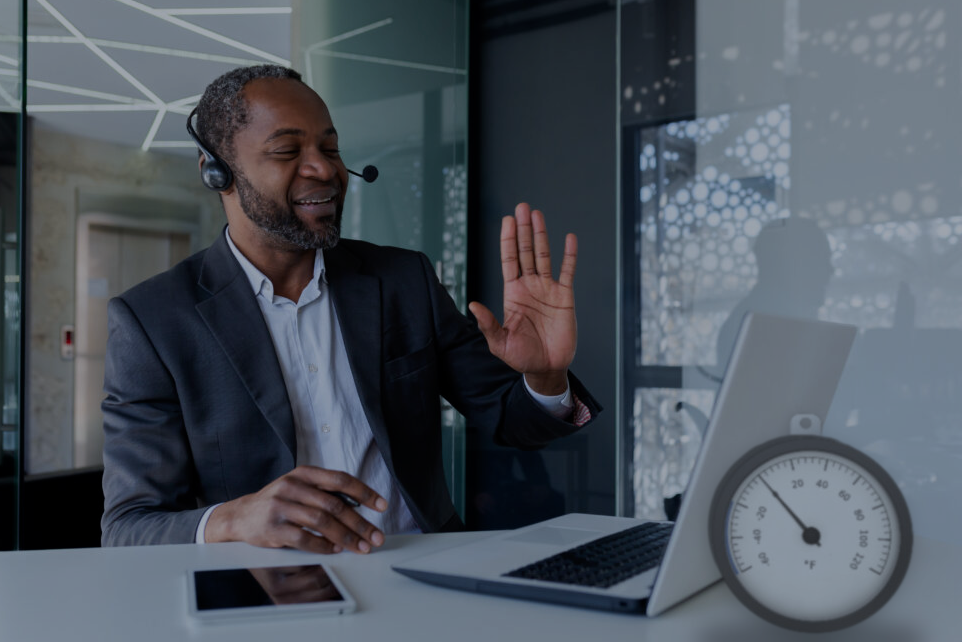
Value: °F 0
